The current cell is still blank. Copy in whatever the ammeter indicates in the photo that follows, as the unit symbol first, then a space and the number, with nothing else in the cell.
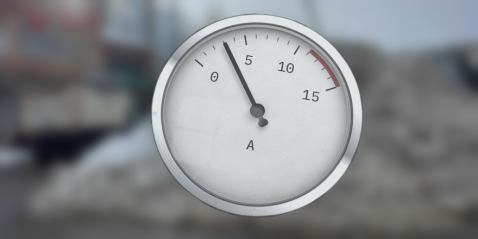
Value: A 3
